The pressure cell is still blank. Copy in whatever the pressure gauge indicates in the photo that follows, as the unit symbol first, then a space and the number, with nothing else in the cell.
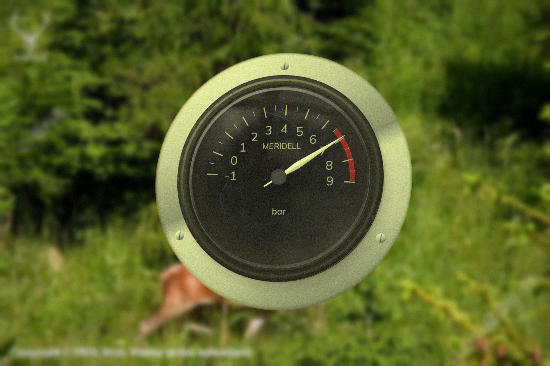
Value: bar 7
